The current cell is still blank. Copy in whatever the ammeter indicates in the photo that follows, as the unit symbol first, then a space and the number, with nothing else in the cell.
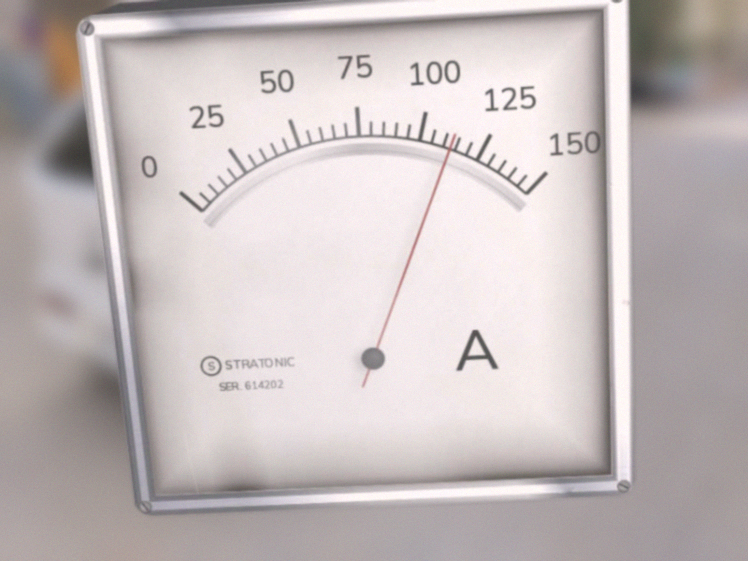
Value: A 112.5
